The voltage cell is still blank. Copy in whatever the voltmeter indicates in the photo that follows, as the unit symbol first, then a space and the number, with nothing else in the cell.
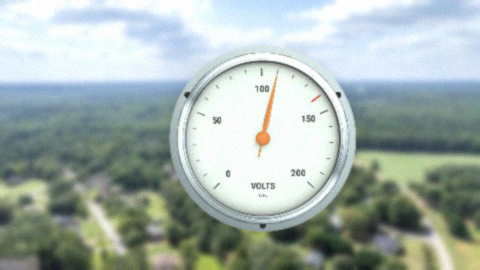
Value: V 110
